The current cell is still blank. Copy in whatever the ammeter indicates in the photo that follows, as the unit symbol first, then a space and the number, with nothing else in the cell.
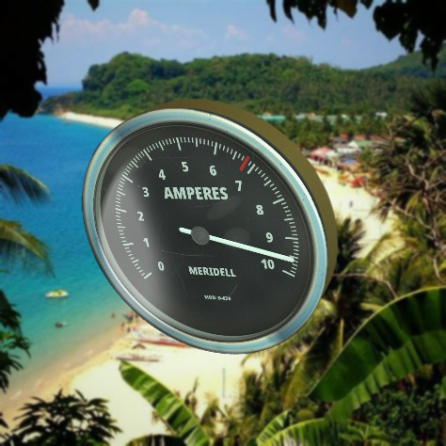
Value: A 9.5
